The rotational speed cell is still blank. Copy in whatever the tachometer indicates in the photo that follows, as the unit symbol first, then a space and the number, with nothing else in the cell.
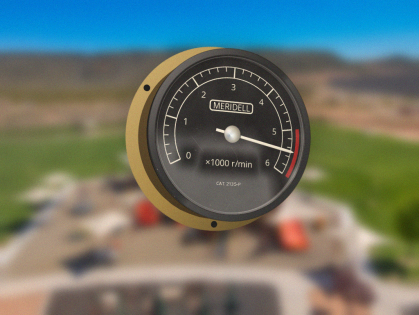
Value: rpm 5500
